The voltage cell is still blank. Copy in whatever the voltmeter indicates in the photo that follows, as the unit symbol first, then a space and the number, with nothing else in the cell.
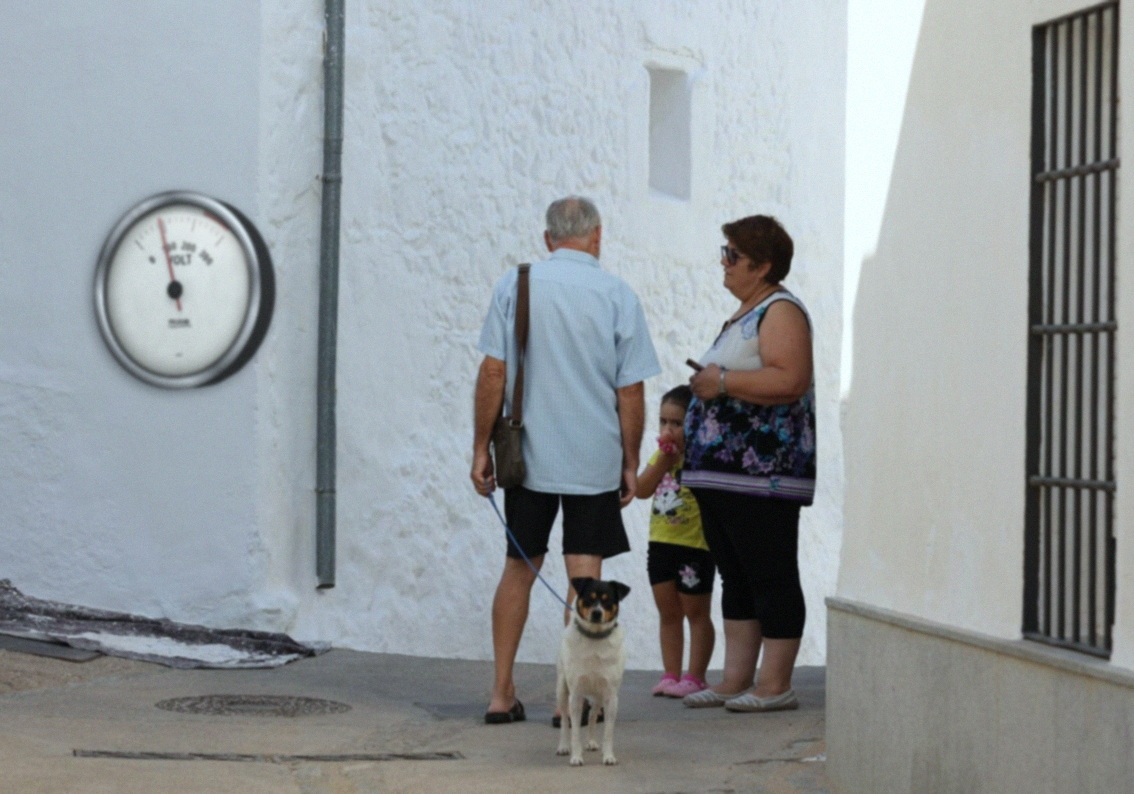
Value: V 100
